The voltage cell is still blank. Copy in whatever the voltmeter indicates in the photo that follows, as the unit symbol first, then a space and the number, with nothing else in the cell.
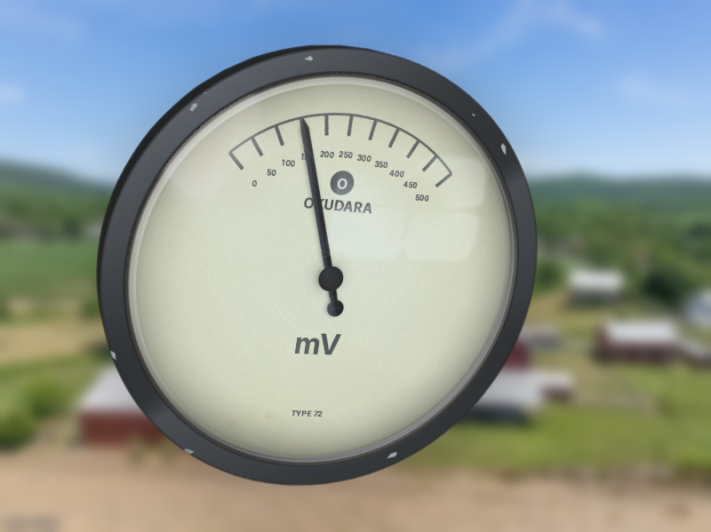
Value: mV 150
